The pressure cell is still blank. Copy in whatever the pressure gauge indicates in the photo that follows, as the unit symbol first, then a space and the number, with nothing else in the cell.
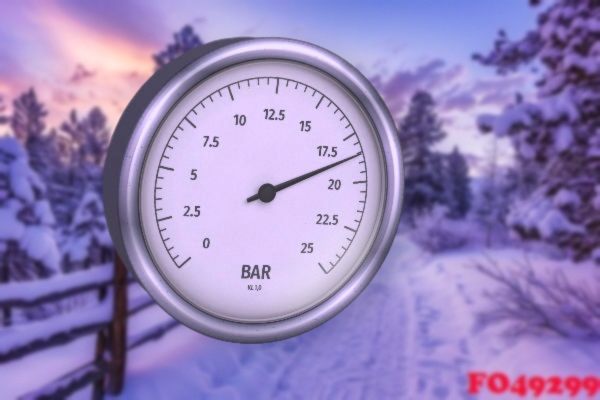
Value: bar 18.5
